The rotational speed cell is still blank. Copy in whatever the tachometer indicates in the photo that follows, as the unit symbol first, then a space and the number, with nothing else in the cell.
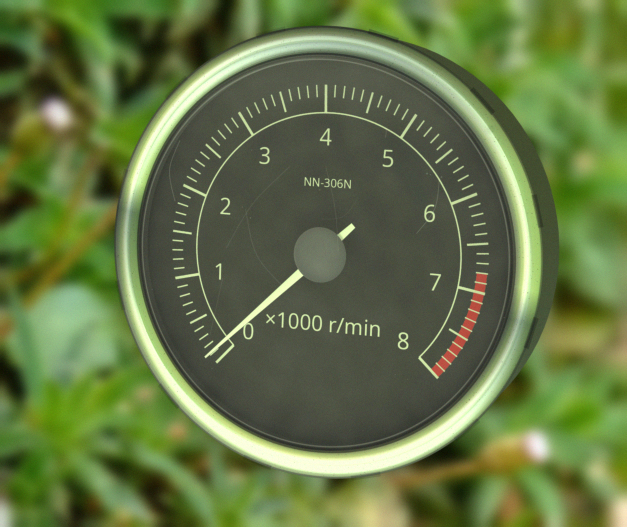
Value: rpm 100
